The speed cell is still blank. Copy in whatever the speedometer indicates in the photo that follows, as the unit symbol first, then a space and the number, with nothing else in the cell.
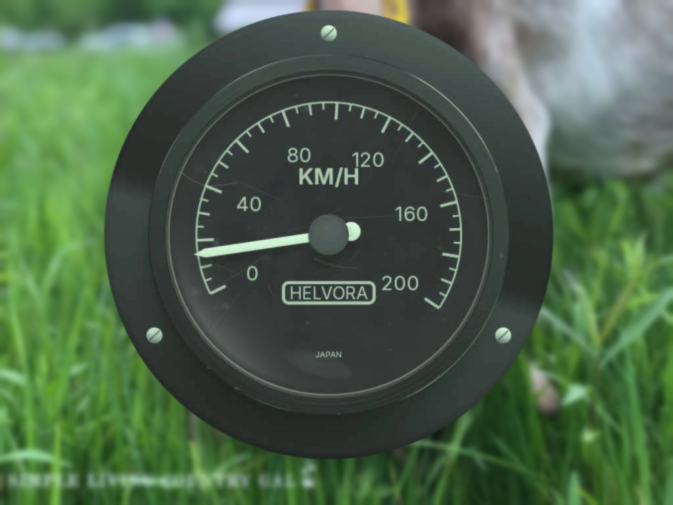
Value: km/h 15
